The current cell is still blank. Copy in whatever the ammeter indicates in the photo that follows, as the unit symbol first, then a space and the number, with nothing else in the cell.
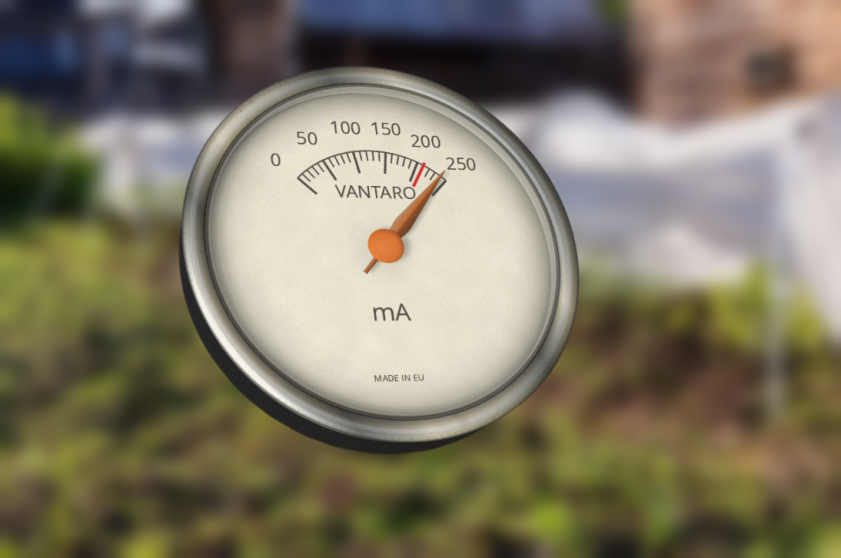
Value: mA 240
